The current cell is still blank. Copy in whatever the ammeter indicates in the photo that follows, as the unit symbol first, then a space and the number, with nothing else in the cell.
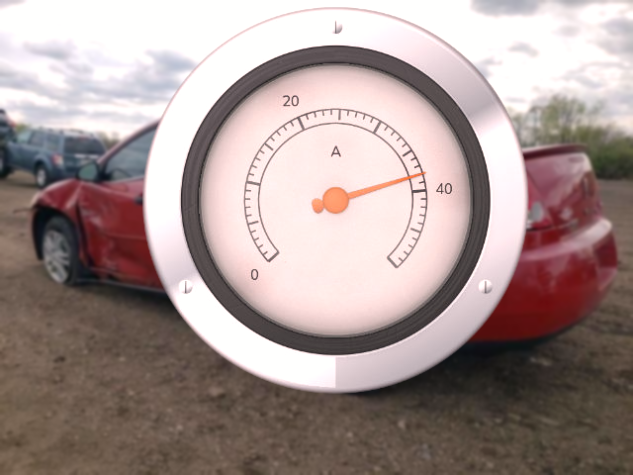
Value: A 38
